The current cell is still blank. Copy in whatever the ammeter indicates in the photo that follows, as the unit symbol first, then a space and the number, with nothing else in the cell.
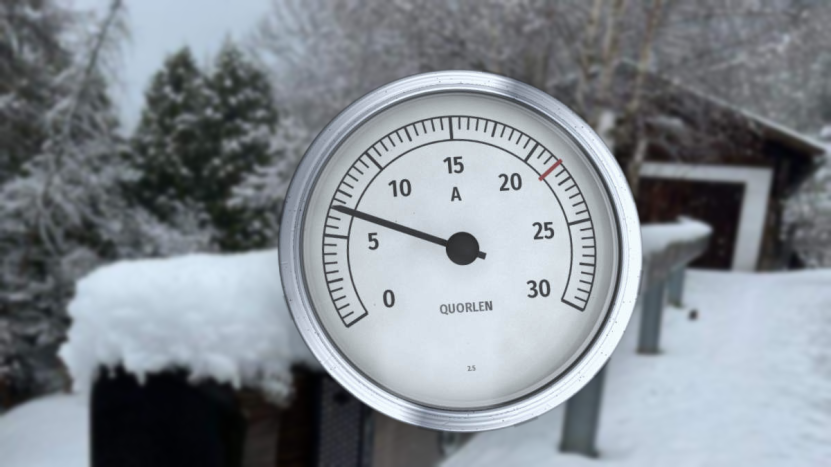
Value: A 6.5
